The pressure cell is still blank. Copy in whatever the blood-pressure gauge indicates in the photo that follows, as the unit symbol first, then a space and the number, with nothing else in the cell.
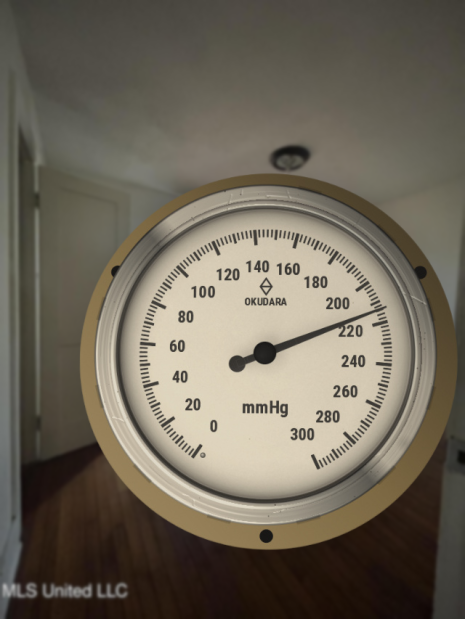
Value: mmHg 214
